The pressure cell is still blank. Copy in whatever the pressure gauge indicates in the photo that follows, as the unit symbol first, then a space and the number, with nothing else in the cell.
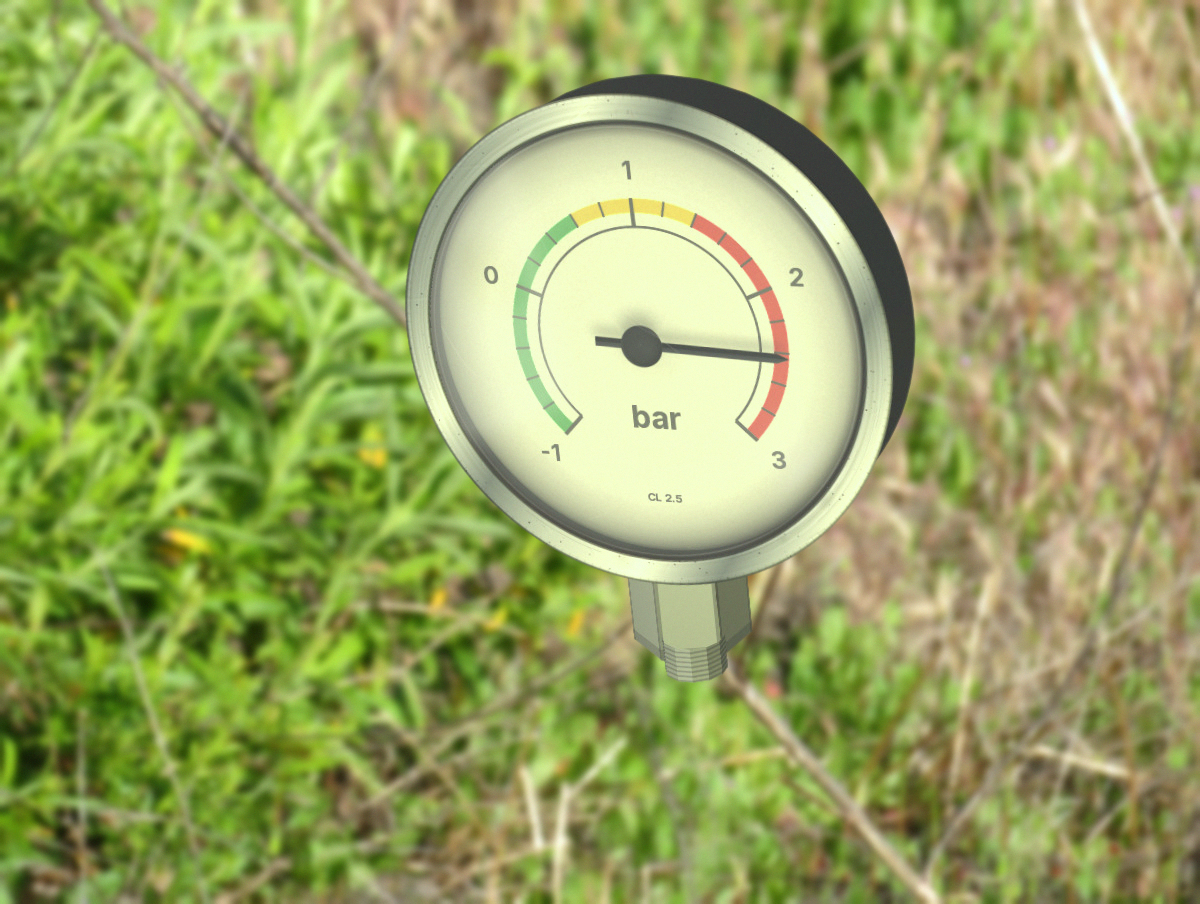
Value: bar 2.4
